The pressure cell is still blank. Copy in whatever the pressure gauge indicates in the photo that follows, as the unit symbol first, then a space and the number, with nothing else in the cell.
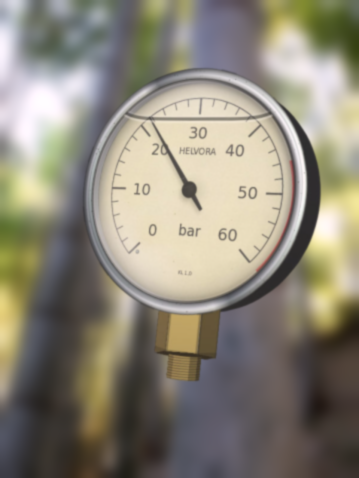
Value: bar 22
